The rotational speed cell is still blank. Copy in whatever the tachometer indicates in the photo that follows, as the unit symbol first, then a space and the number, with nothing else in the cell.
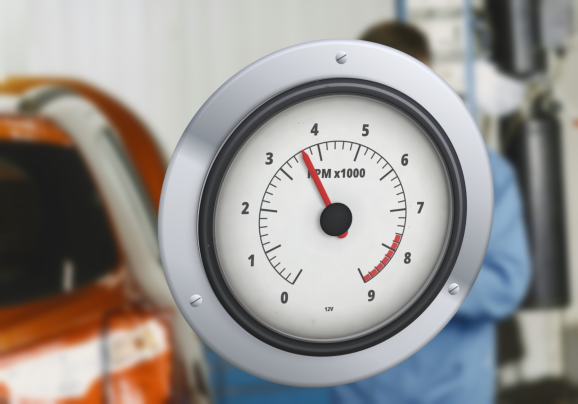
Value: rpm 3600
